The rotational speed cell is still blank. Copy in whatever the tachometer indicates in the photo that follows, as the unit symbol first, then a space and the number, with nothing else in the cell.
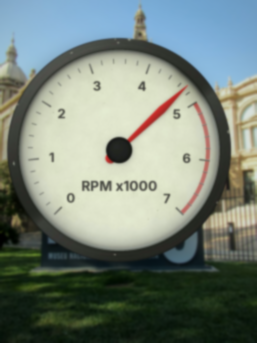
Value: rpm 4700
